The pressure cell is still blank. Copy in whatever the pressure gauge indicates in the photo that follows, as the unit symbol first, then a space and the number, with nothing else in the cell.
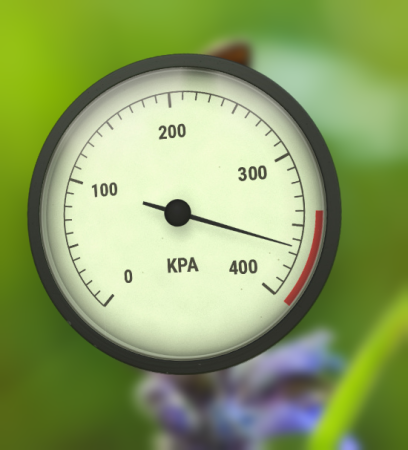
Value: kPa 365
